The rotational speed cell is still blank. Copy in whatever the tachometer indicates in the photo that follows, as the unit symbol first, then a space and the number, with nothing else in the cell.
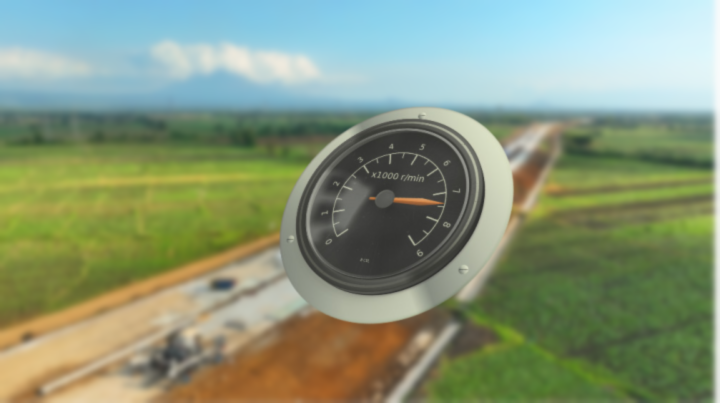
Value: rpm 7500
